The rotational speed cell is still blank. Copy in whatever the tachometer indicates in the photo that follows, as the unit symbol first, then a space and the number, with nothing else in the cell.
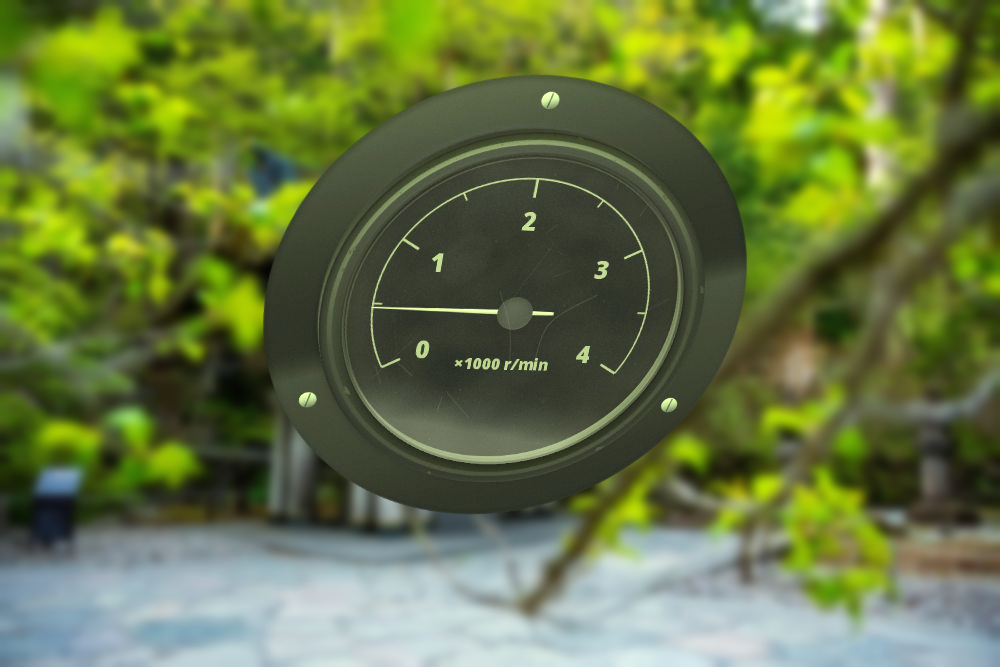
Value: rpm 500
